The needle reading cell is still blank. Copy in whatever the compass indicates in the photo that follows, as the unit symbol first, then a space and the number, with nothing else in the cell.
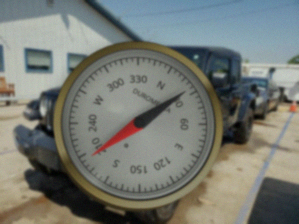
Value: ° 205
